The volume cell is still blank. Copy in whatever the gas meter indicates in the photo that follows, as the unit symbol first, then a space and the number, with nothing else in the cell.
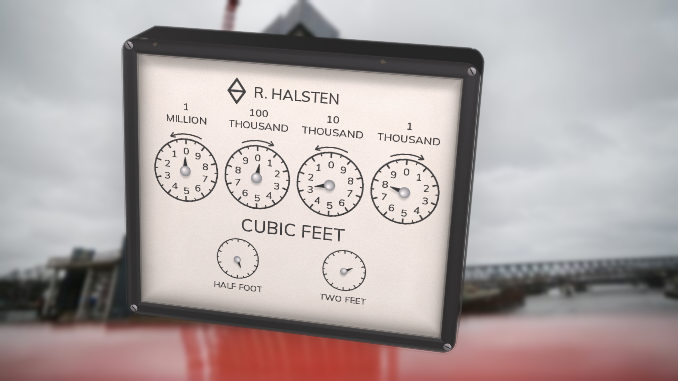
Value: ft³ 2800
